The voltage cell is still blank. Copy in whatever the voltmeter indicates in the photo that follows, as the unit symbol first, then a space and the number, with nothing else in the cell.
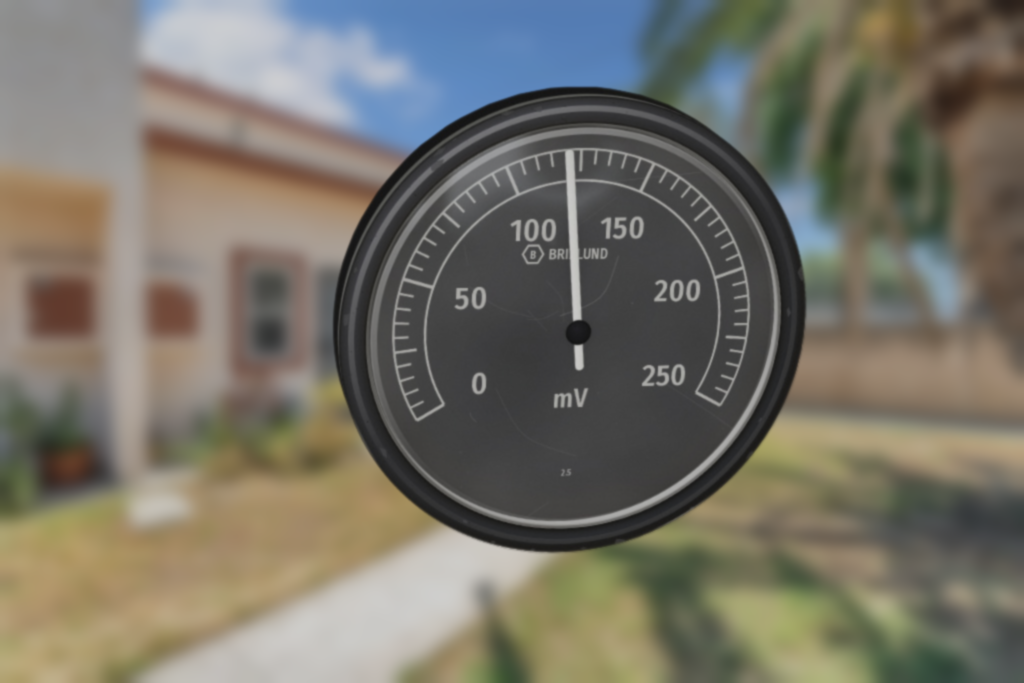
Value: mV 120
